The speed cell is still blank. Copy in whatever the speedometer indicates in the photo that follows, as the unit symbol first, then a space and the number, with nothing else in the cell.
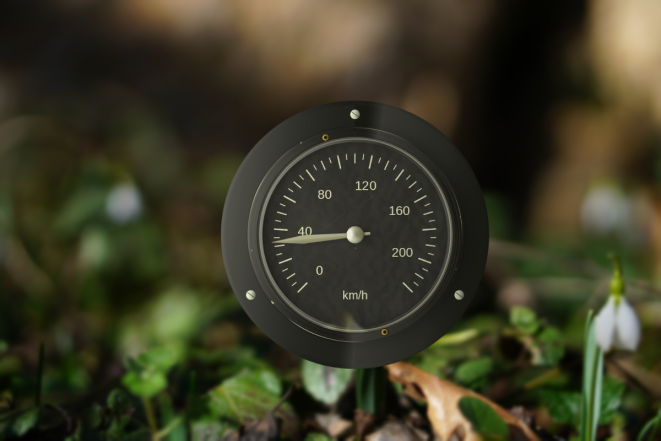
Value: km/h 32.5
